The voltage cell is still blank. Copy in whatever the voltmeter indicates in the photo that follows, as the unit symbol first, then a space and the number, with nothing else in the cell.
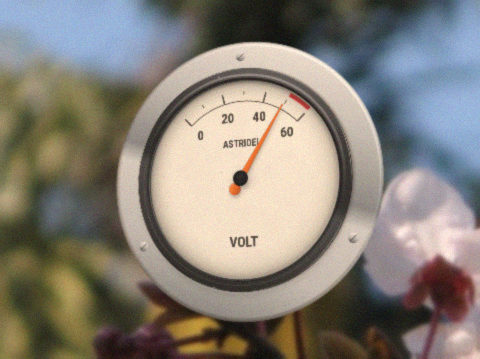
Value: V 50
